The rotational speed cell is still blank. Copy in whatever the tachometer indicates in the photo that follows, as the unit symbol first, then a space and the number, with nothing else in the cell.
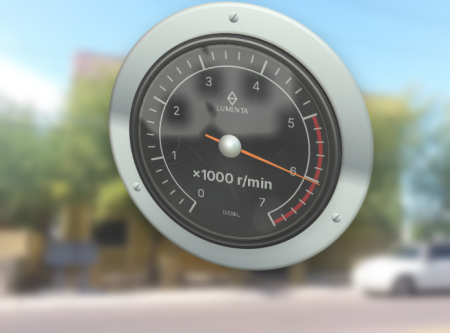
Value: rpm 6000
